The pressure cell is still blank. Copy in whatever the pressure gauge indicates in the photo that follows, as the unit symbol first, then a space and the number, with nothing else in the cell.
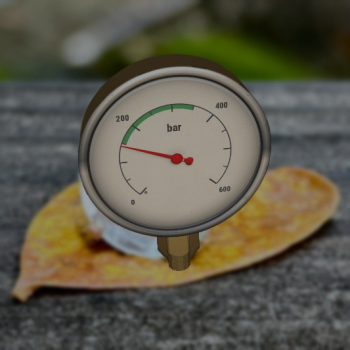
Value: bar 150
